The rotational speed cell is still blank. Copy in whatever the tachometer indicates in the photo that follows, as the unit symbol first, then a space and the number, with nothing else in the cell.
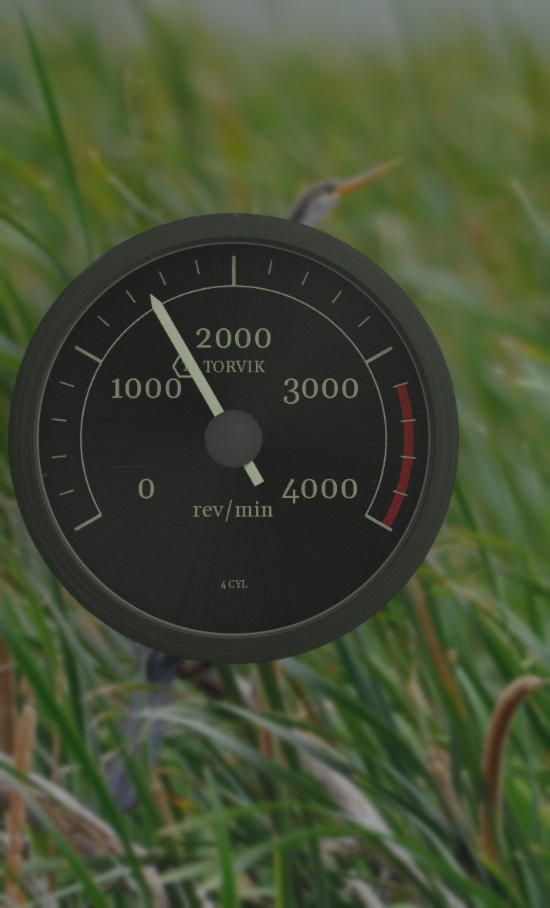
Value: rpm 1500
